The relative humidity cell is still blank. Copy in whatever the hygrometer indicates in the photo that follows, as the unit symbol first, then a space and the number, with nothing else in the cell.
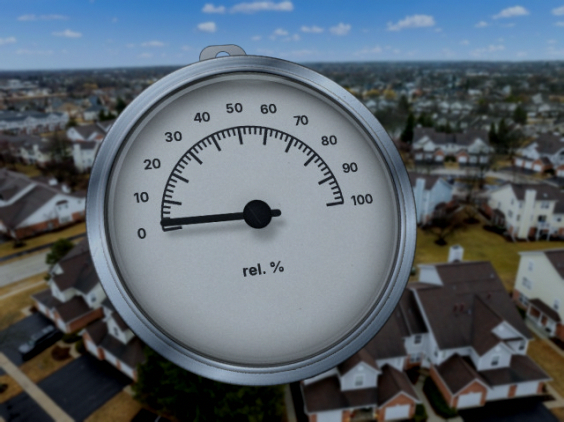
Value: % 2
